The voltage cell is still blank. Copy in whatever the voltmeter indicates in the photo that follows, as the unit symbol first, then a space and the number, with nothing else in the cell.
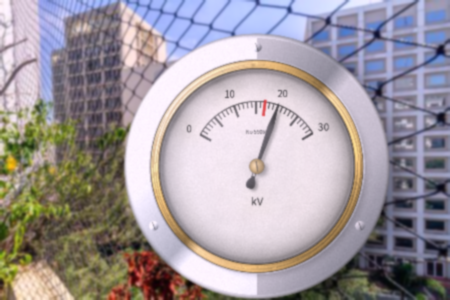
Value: kV 20
